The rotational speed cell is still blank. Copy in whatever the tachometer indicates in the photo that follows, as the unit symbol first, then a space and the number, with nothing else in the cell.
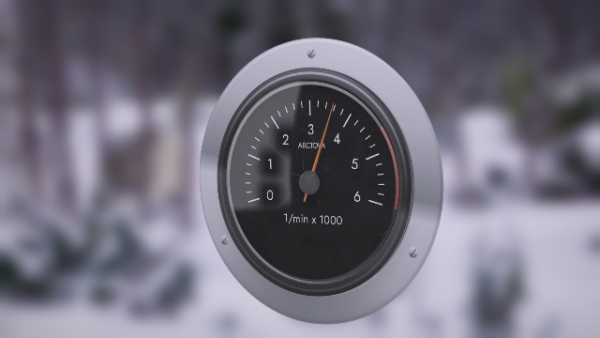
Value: rpm 3600
